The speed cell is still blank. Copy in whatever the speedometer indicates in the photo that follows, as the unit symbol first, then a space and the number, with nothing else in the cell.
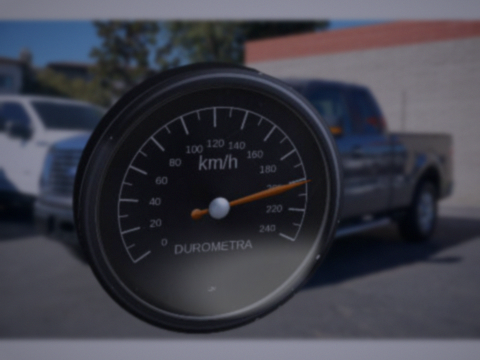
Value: km/h 200
